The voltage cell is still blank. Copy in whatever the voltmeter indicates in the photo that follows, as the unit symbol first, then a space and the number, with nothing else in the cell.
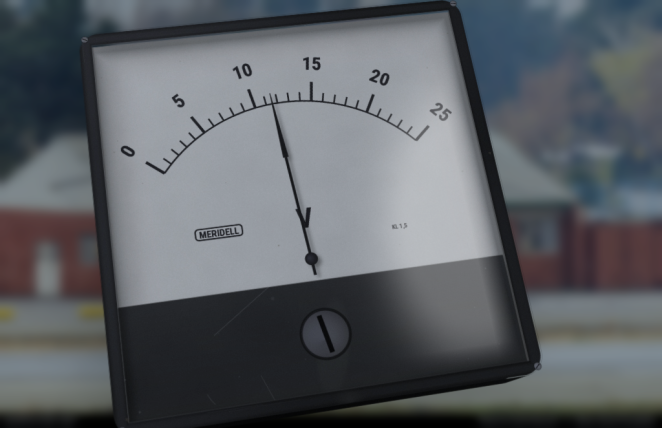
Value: V 11.5
